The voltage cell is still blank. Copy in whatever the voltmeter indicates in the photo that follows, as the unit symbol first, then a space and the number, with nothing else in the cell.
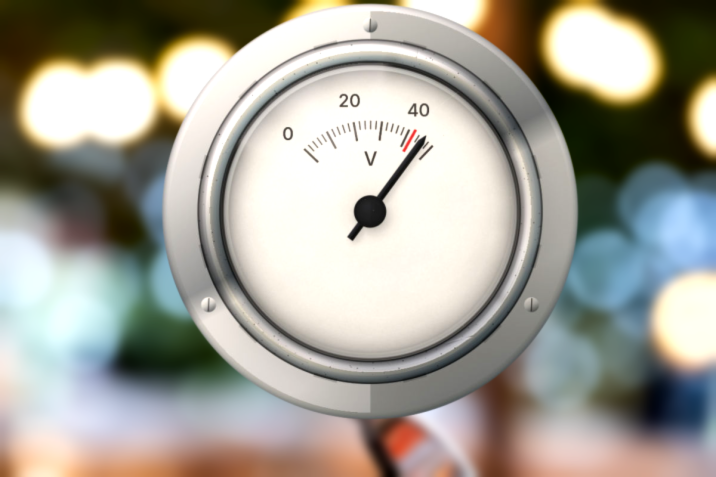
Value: V 46
